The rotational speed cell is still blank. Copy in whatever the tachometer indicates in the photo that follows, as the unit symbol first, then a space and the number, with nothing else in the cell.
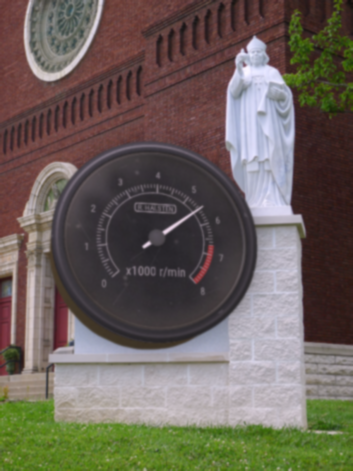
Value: rpm 5500
